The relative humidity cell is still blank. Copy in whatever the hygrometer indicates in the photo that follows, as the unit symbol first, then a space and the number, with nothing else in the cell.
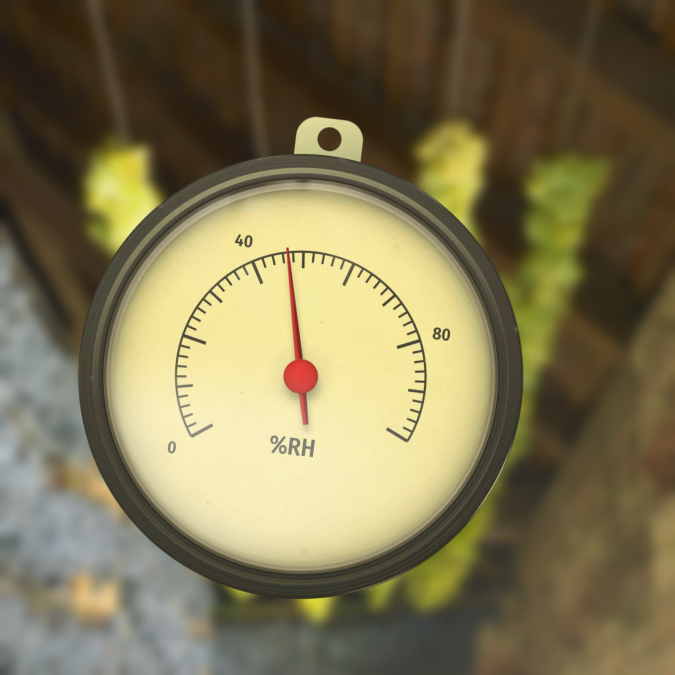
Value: % 47
